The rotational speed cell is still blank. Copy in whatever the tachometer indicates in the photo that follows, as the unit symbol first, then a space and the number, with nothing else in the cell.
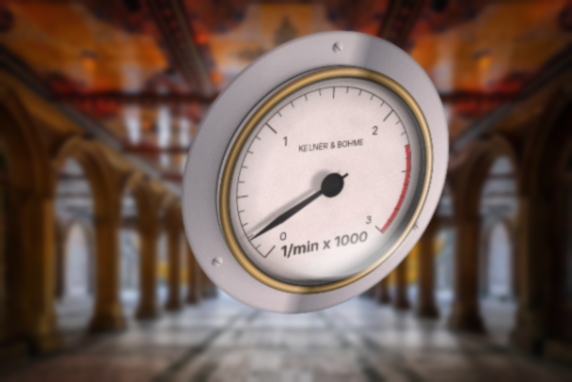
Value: rpm 200
